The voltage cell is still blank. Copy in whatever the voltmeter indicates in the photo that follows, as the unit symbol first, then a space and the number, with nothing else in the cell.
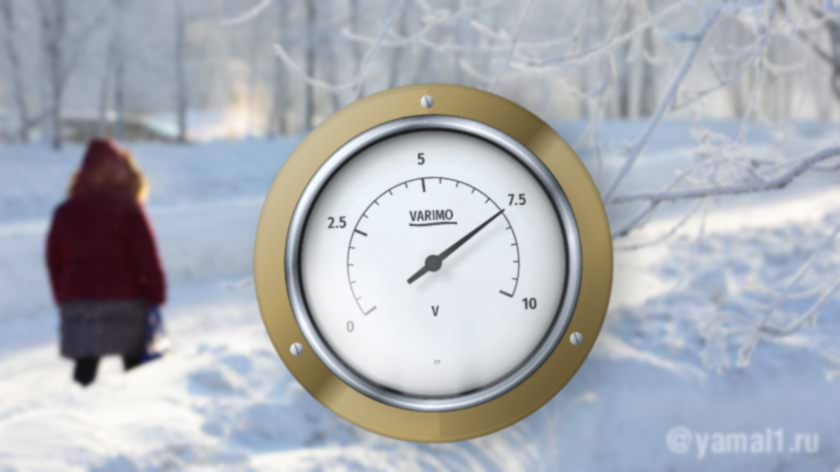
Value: V 7.5
